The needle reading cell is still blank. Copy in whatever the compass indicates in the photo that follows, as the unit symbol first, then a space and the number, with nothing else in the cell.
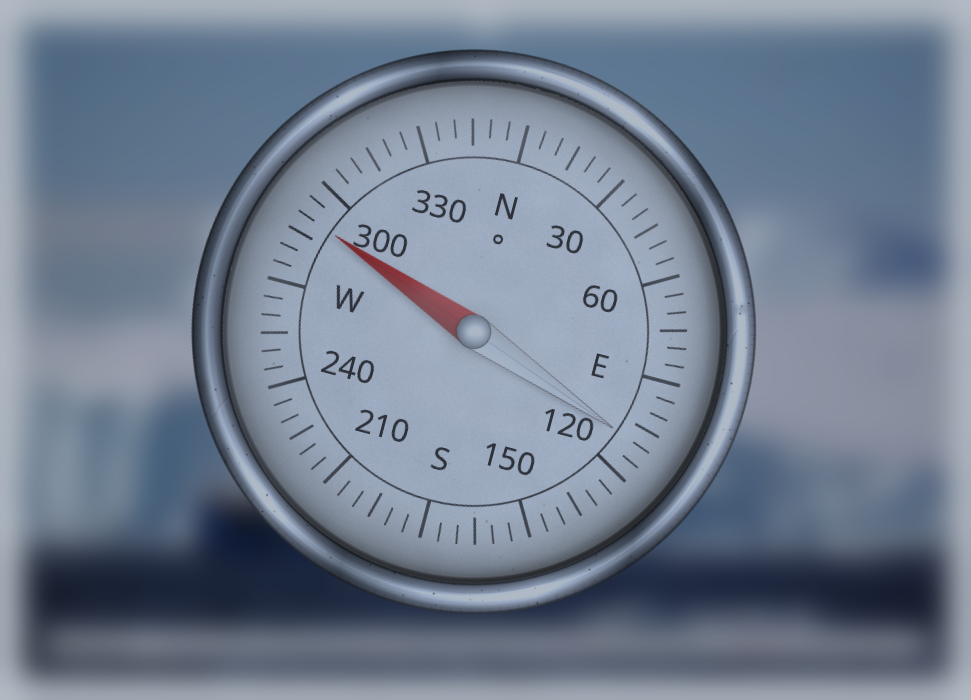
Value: ° 290
